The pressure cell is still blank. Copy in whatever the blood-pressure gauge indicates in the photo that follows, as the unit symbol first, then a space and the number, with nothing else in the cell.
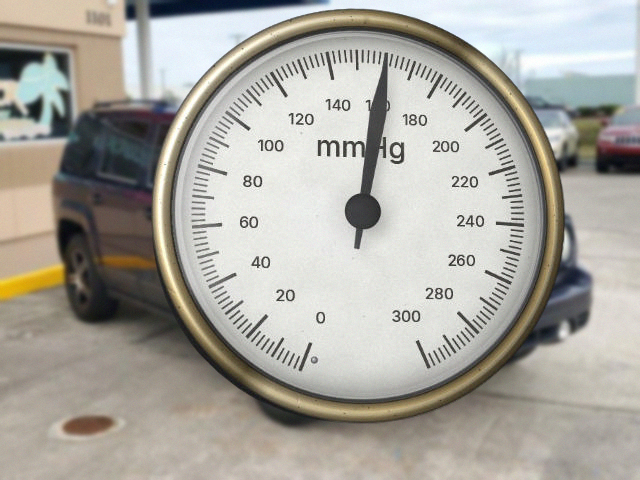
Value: mmHg 160
